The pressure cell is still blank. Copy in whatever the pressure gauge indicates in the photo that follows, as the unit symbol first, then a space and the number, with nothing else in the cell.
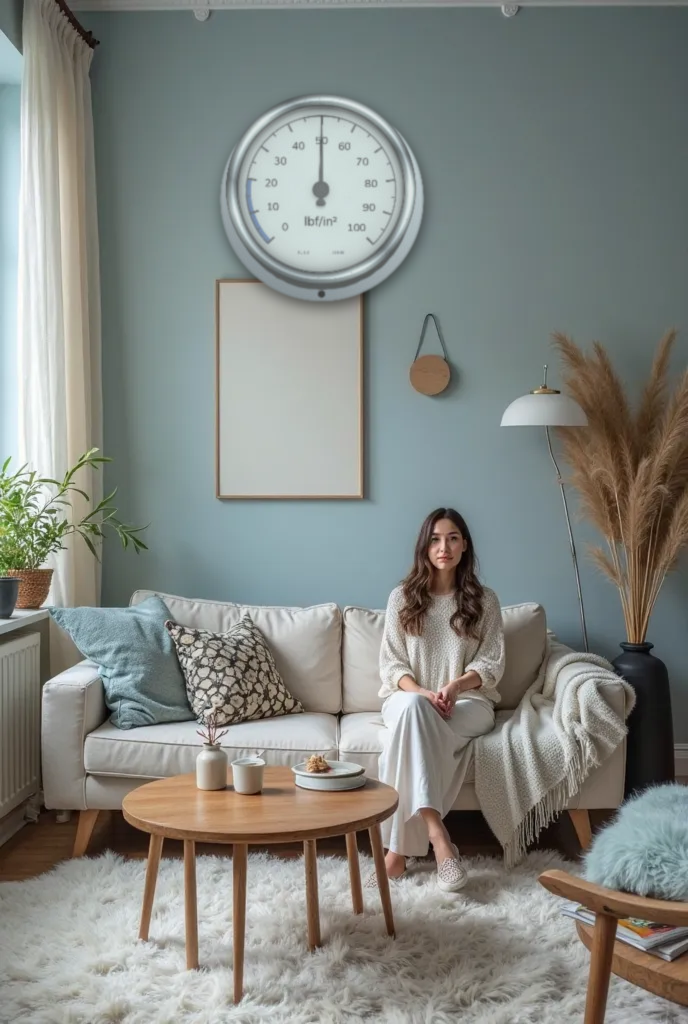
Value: psi 50
